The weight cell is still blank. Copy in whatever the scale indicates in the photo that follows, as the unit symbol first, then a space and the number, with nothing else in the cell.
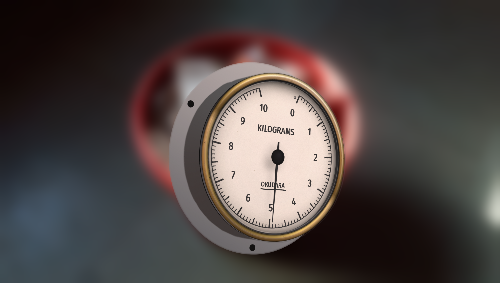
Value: kg 5
